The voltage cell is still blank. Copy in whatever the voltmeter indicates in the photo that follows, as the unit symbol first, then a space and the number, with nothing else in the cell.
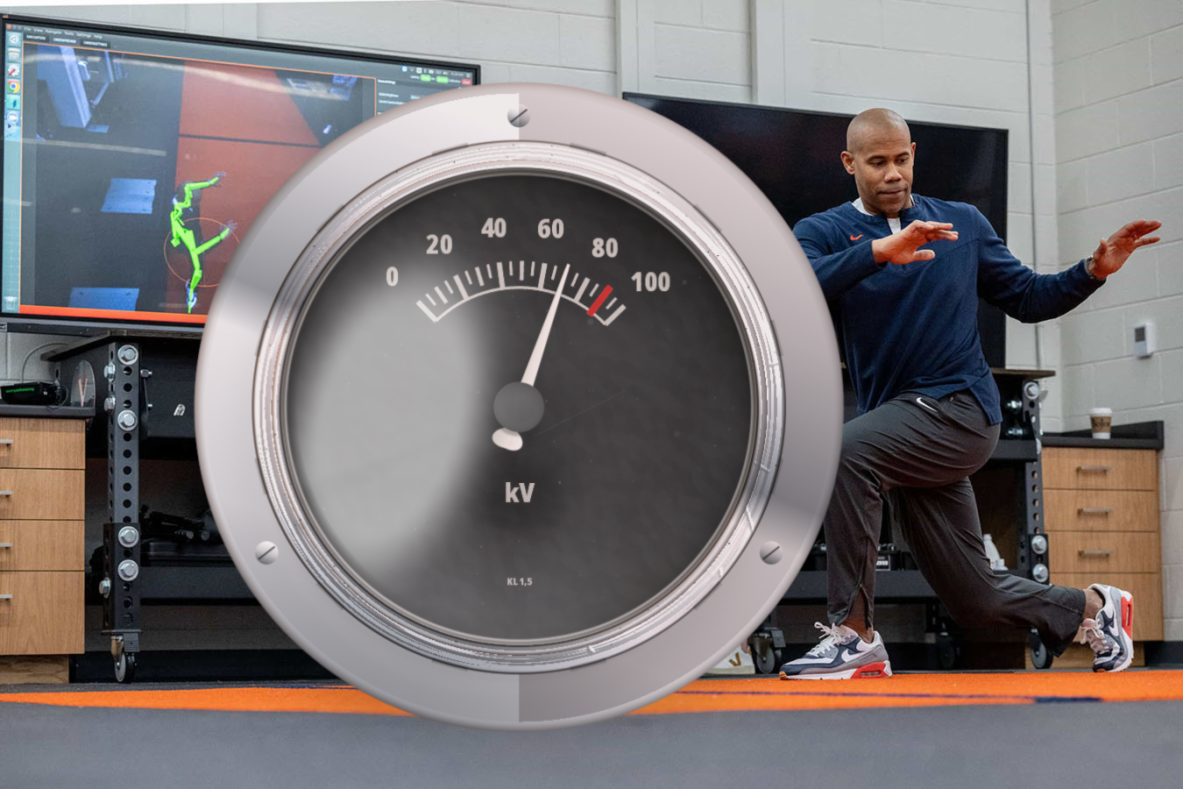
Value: kV 70
